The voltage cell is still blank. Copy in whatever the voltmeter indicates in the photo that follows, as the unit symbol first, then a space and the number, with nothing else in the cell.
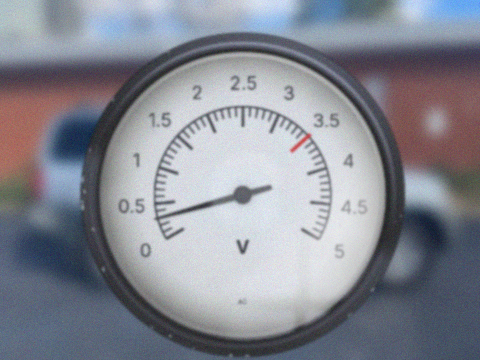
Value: V 0.3
